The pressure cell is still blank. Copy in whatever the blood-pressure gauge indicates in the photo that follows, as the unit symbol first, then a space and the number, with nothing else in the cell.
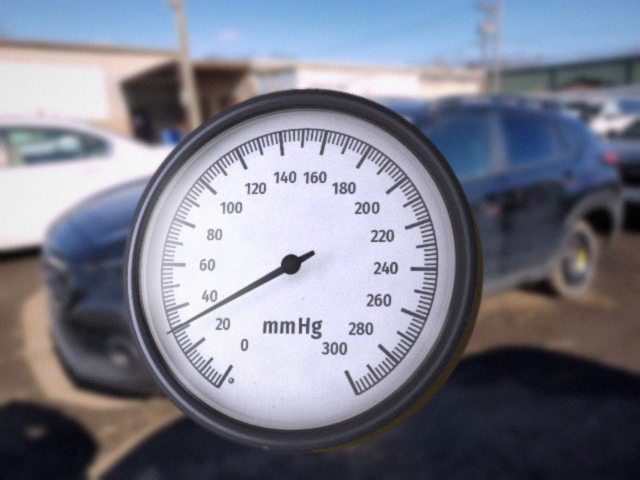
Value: mmHg 30
